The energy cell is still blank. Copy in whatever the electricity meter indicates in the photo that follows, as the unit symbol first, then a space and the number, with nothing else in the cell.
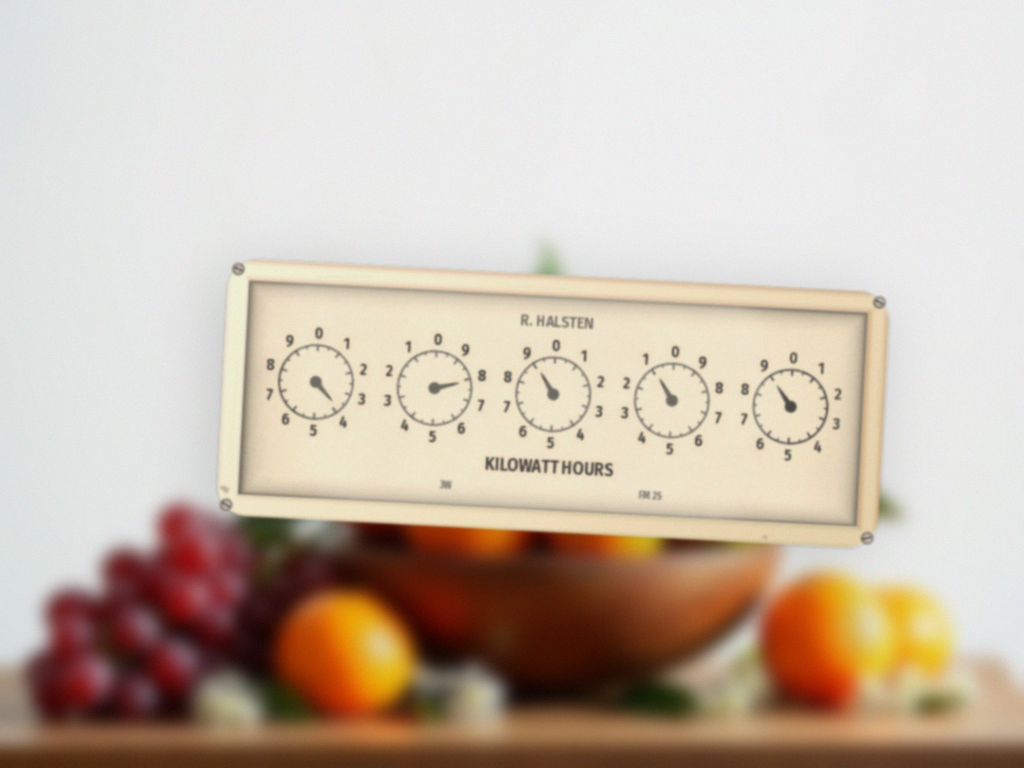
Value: kWh 37909
